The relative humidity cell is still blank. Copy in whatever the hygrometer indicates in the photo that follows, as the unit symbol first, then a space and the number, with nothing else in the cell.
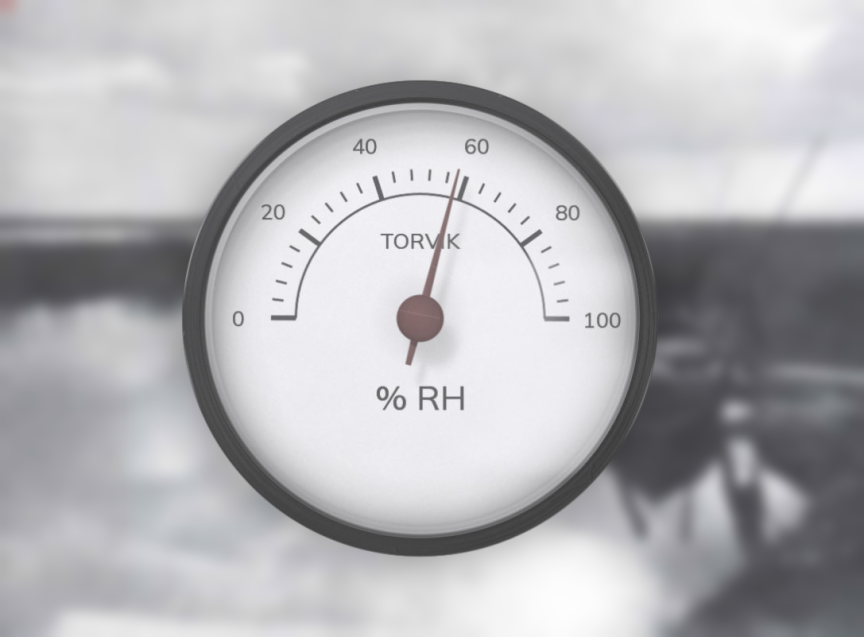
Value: % 58
